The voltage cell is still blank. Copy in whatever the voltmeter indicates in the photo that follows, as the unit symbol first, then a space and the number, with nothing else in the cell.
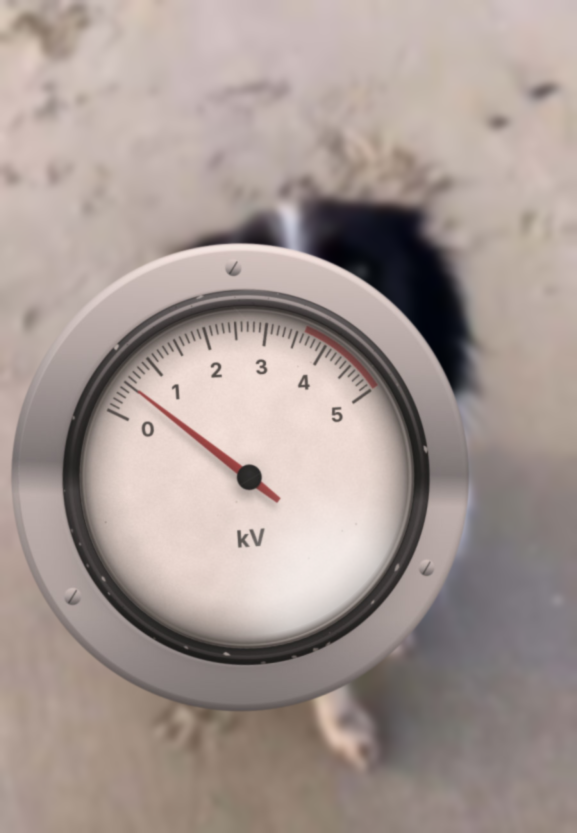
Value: kV 0.5
